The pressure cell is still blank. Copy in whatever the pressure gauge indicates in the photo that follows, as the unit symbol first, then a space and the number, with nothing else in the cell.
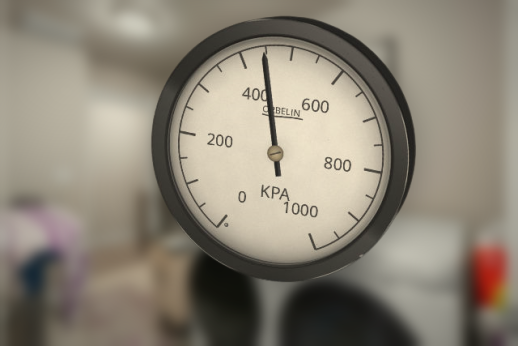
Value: kPa 450
